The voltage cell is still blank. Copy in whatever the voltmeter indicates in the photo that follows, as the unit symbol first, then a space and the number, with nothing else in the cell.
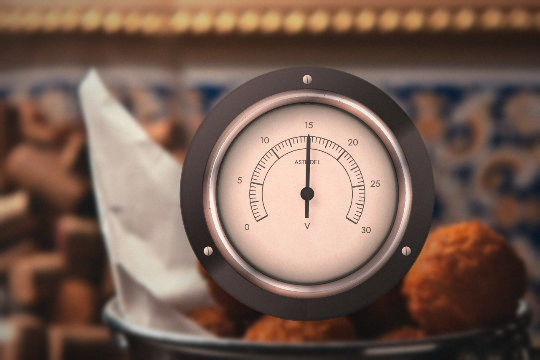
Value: V 15
